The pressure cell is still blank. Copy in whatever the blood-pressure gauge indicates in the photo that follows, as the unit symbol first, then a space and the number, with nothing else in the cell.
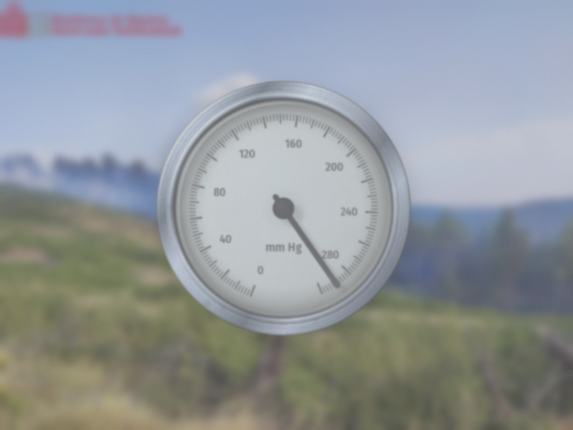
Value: mmHg 290
